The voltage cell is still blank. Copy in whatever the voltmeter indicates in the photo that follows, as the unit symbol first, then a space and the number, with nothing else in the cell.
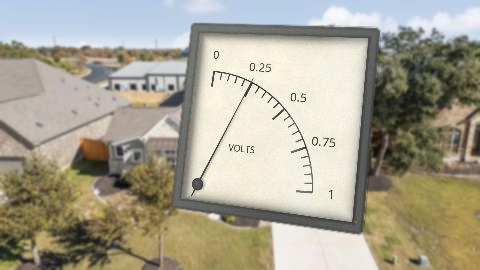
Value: V 0.25
